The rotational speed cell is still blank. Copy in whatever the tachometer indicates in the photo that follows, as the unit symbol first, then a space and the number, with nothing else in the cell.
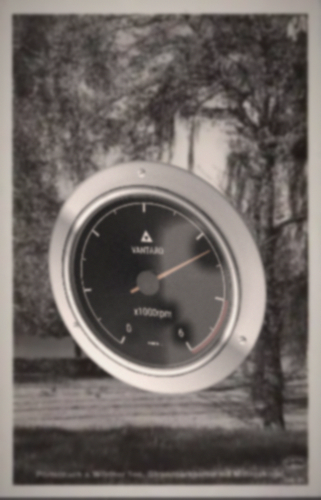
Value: rpm 4250
